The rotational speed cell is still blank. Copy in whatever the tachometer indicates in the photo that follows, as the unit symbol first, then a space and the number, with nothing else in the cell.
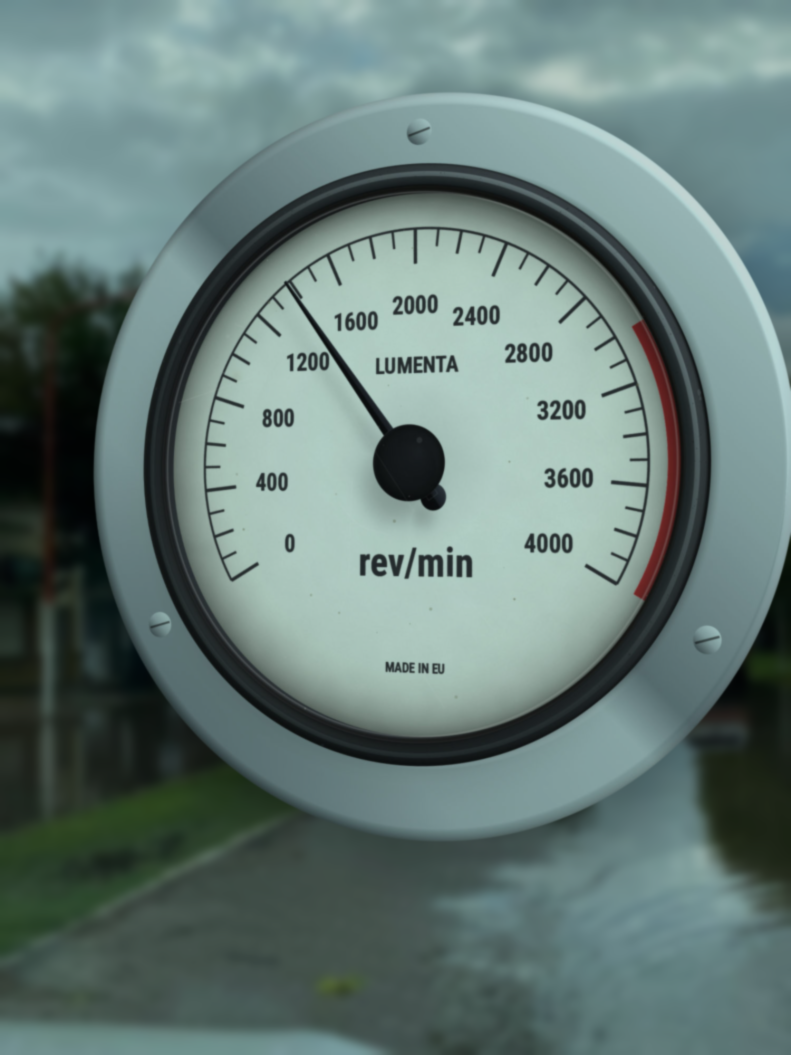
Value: rpm 1400
